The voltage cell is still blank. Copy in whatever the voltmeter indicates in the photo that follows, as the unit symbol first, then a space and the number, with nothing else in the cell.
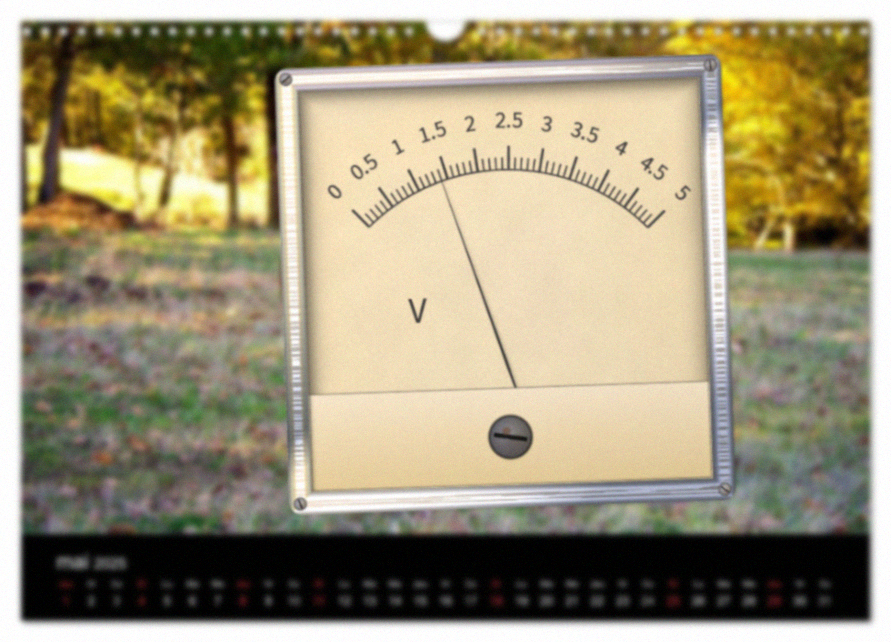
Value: V 1.4
